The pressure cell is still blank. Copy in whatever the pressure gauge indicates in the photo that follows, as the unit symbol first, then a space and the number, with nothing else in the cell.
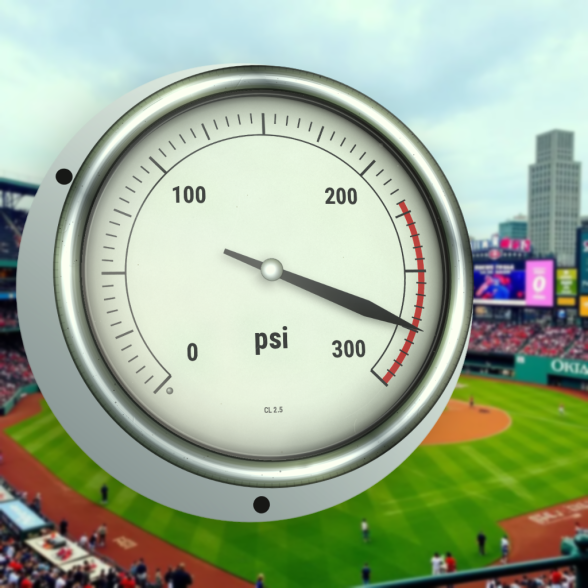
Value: psi 275
